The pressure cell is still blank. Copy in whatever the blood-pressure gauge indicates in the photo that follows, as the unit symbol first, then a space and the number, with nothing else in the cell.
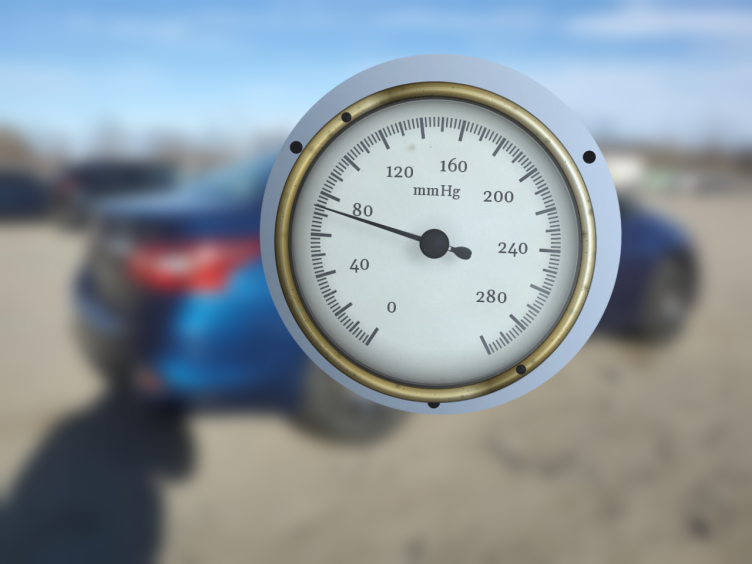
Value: mmHg 74
